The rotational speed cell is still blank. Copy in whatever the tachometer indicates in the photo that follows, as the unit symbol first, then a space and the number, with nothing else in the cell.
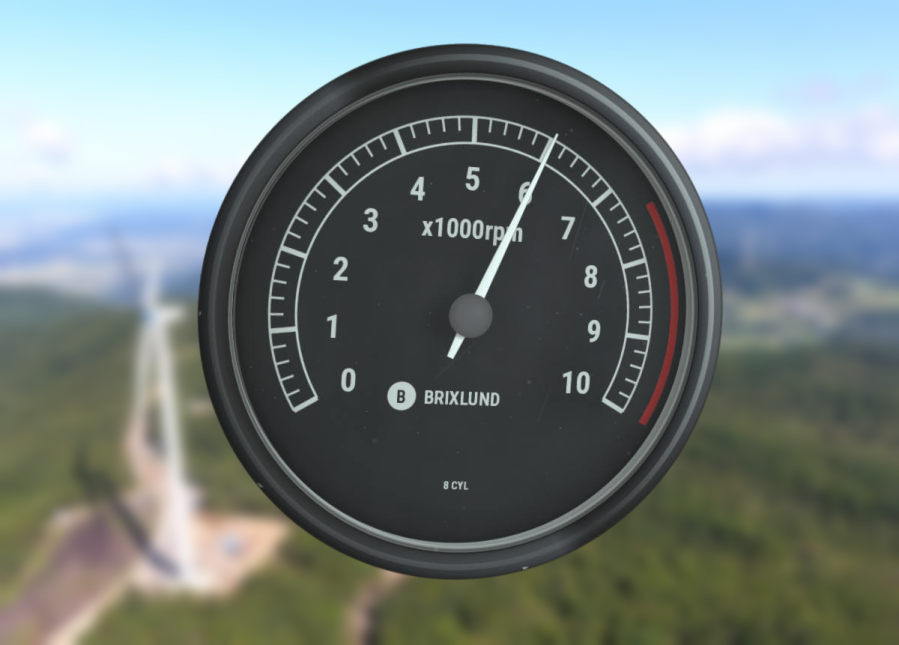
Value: rpm 6000
